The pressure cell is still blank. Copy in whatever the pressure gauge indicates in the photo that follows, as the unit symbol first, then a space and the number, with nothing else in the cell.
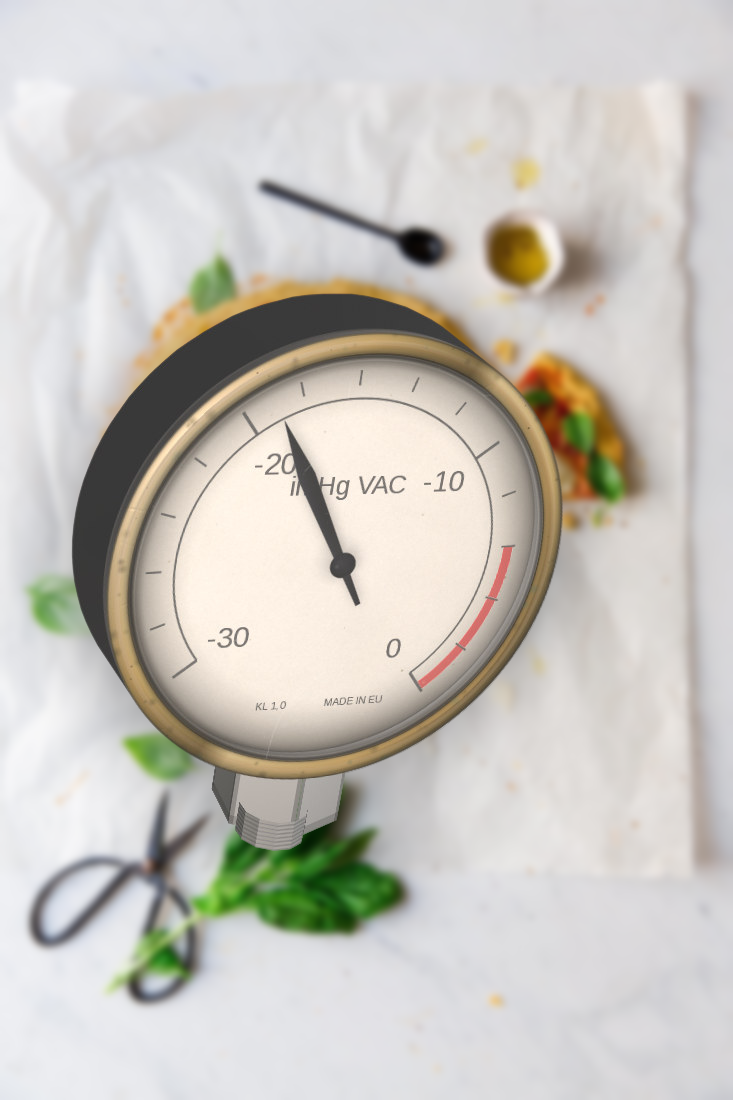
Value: inHg -19
